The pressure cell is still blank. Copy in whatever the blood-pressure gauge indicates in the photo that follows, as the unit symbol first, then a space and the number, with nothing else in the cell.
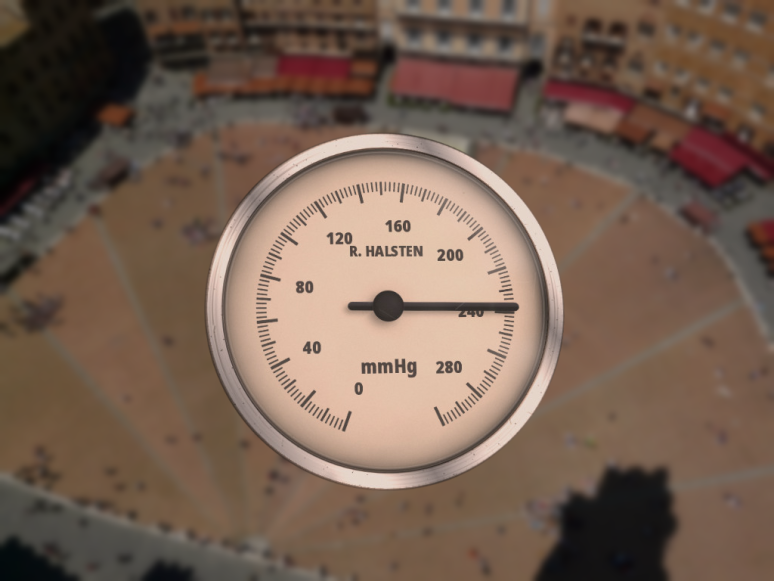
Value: mmHg 238
